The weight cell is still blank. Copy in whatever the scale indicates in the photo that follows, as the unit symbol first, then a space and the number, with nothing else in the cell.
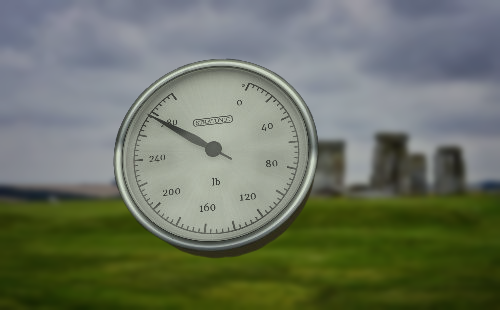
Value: lb 276
